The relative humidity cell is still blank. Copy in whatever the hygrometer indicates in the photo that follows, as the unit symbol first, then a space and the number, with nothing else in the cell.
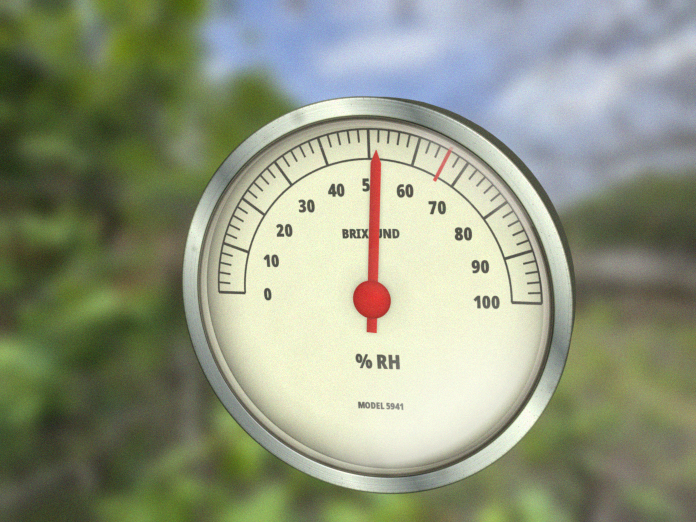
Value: % 52
